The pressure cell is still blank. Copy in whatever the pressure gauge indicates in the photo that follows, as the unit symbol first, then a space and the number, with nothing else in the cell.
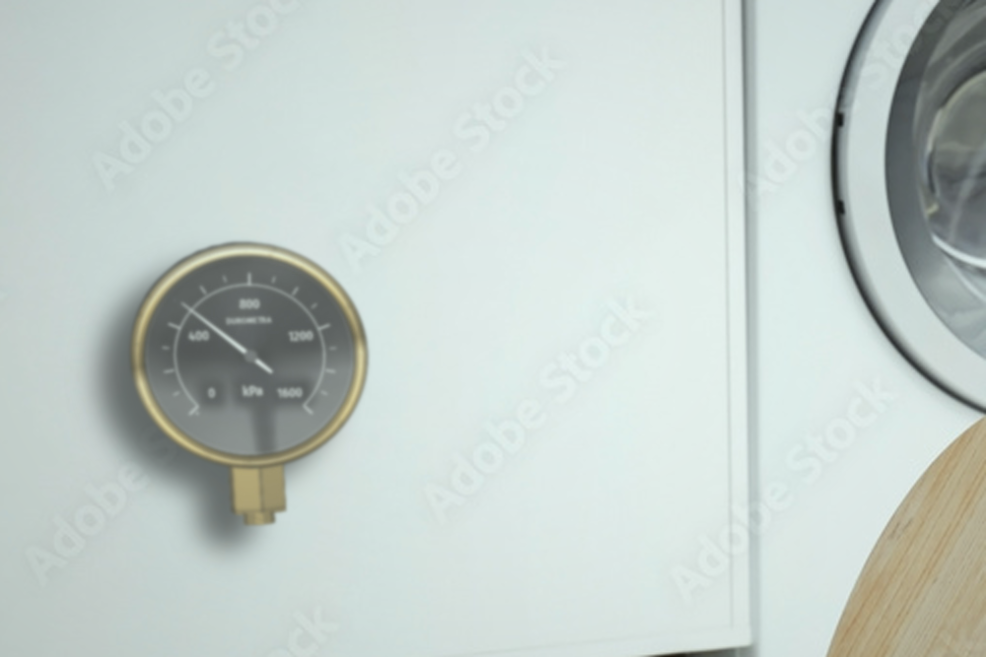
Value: kPa 500
